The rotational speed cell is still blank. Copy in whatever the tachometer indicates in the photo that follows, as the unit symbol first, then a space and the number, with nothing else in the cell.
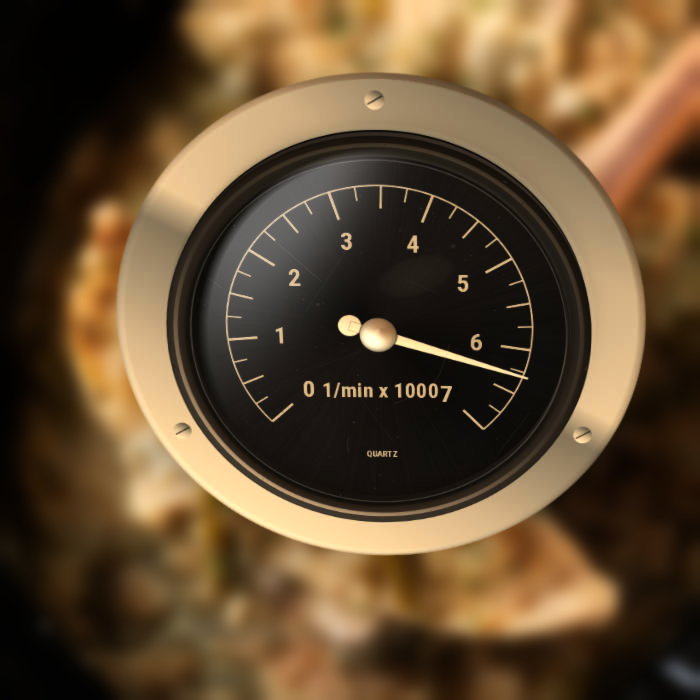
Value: rpm 6250
